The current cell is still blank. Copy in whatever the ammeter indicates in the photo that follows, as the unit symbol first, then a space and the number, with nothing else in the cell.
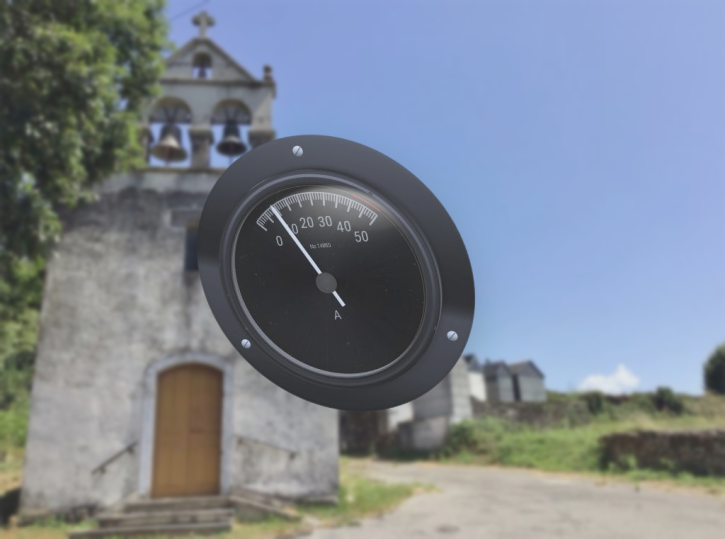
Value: A 10
